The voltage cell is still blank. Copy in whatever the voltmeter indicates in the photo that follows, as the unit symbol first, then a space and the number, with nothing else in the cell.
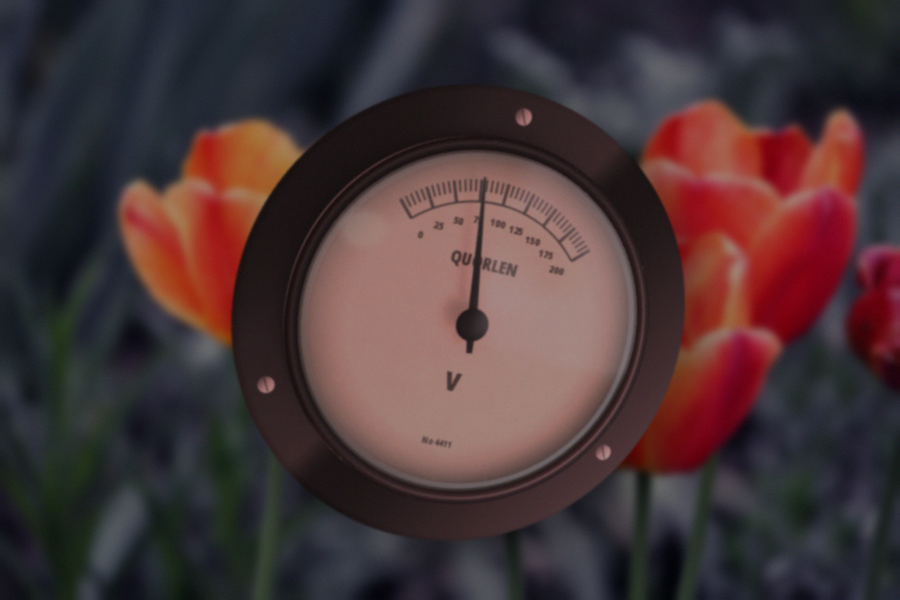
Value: V 75
